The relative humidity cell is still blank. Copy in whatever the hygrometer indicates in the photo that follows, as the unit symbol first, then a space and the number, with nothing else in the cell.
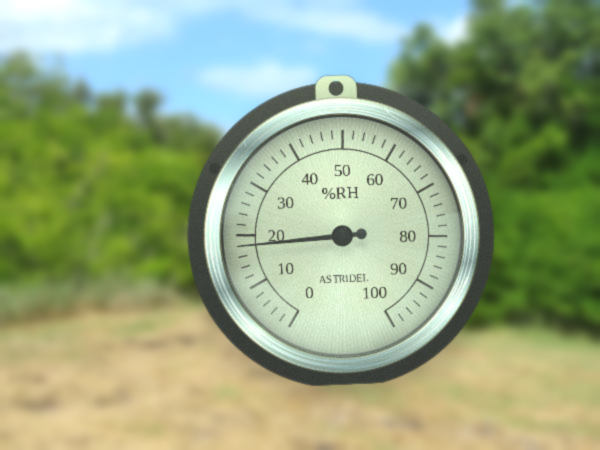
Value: % 18
